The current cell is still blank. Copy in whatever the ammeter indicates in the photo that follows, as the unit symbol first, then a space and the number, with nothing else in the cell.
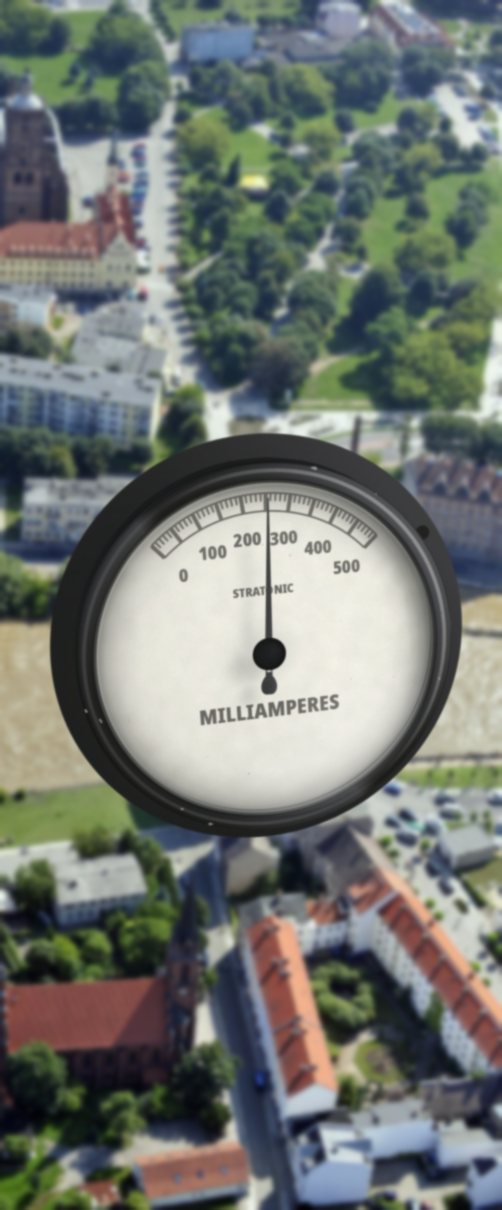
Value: mA 250
